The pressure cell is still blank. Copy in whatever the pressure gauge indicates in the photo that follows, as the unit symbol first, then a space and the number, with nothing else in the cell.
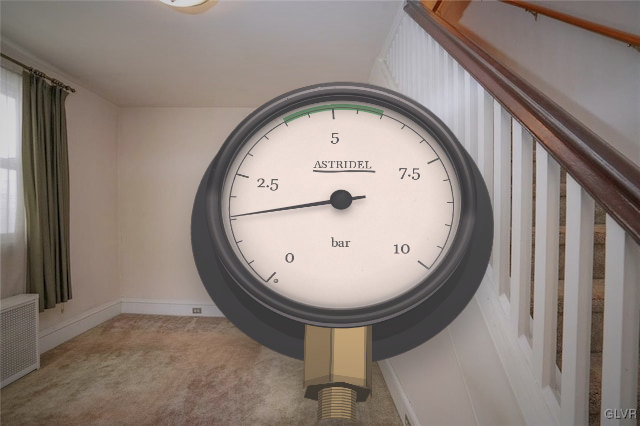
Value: bar 1.5
